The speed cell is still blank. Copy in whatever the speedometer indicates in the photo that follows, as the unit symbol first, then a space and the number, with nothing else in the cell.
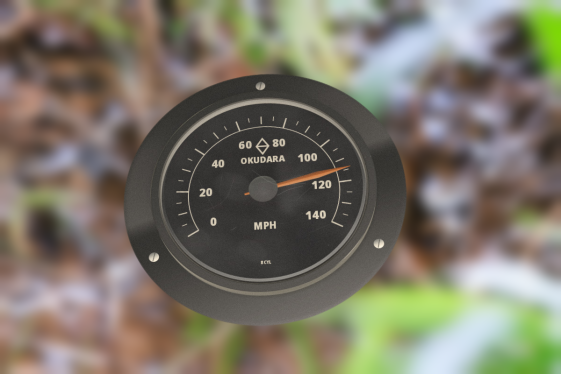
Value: mph 115
